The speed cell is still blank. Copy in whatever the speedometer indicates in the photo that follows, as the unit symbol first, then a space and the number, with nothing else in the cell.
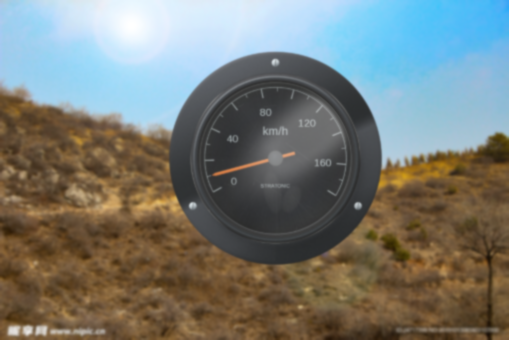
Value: km/h 10
